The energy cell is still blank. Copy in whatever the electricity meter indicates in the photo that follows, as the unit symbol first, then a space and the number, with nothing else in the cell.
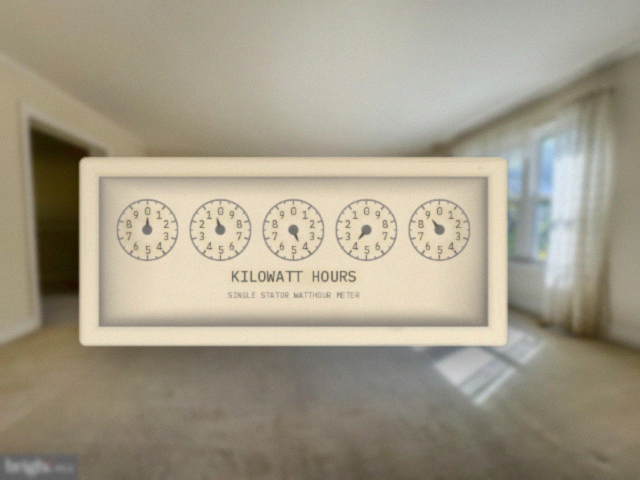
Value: kWh 439
